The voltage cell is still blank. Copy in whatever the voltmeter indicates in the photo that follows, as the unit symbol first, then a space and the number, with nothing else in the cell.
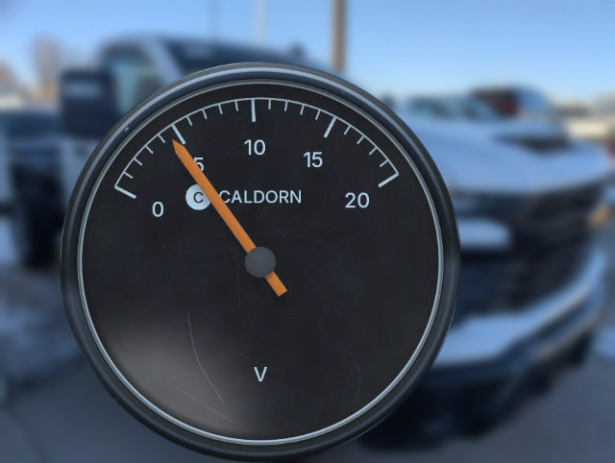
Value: V 4.5
